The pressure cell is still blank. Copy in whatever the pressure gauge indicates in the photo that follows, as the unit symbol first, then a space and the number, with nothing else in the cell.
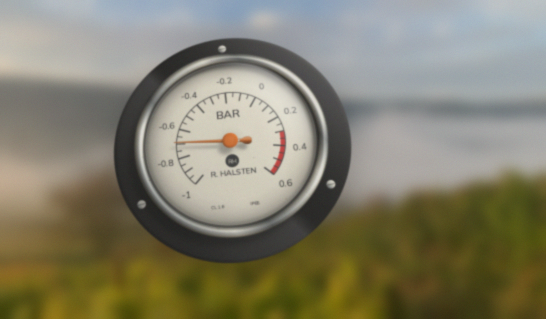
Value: bar -0.7
